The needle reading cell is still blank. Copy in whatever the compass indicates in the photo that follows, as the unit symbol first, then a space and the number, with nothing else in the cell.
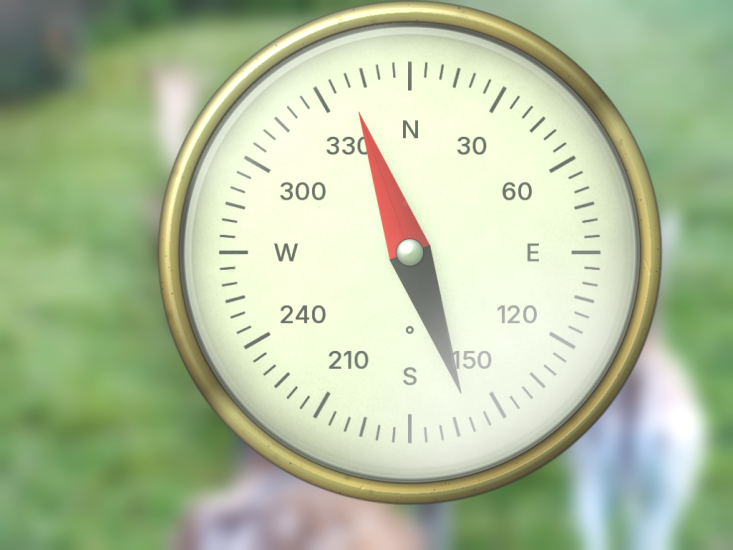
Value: ° 340
